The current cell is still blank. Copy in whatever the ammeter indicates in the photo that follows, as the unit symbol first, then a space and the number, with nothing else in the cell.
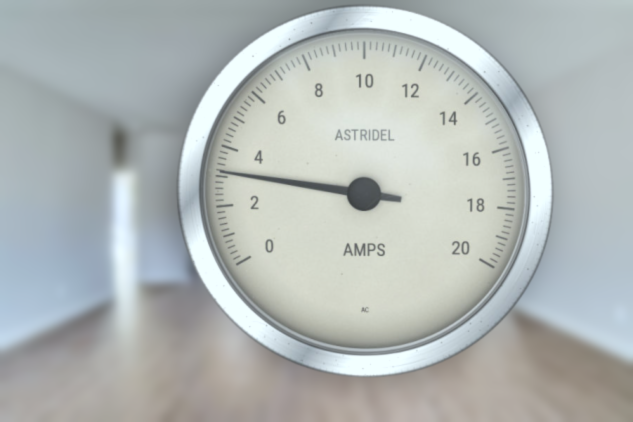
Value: A 3.2
